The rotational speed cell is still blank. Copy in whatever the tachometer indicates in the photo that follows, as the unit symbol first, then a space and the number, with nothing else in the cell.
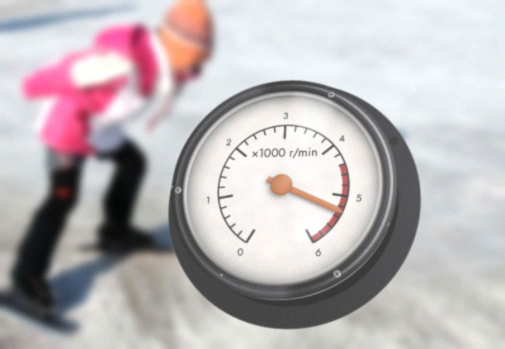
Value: rpm 5300
